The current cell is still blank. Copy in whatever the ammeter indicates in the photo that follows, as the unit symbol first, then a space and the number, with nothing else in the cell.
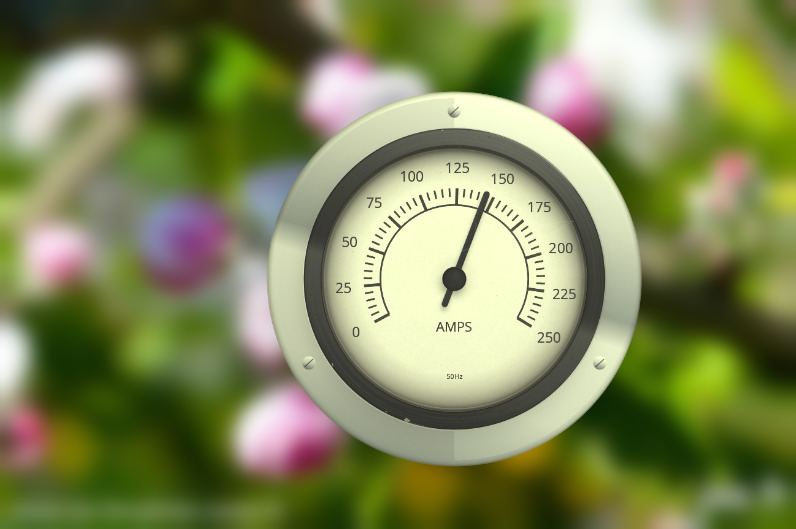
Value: A 145
